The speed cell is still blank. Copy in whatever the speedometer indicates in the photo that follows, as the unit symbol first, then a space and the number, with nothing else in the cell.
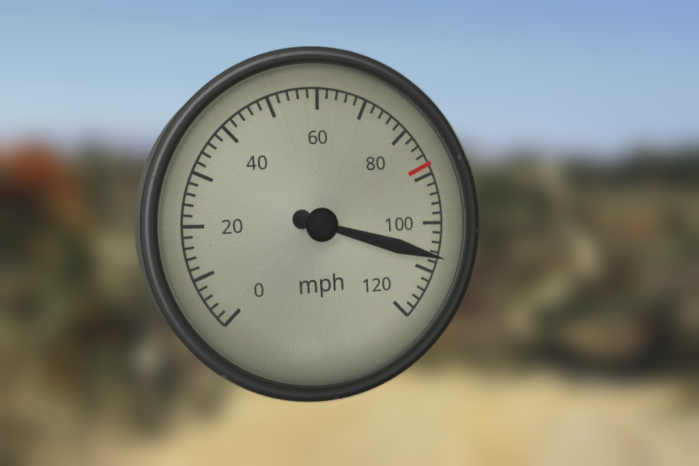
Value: mph 107
